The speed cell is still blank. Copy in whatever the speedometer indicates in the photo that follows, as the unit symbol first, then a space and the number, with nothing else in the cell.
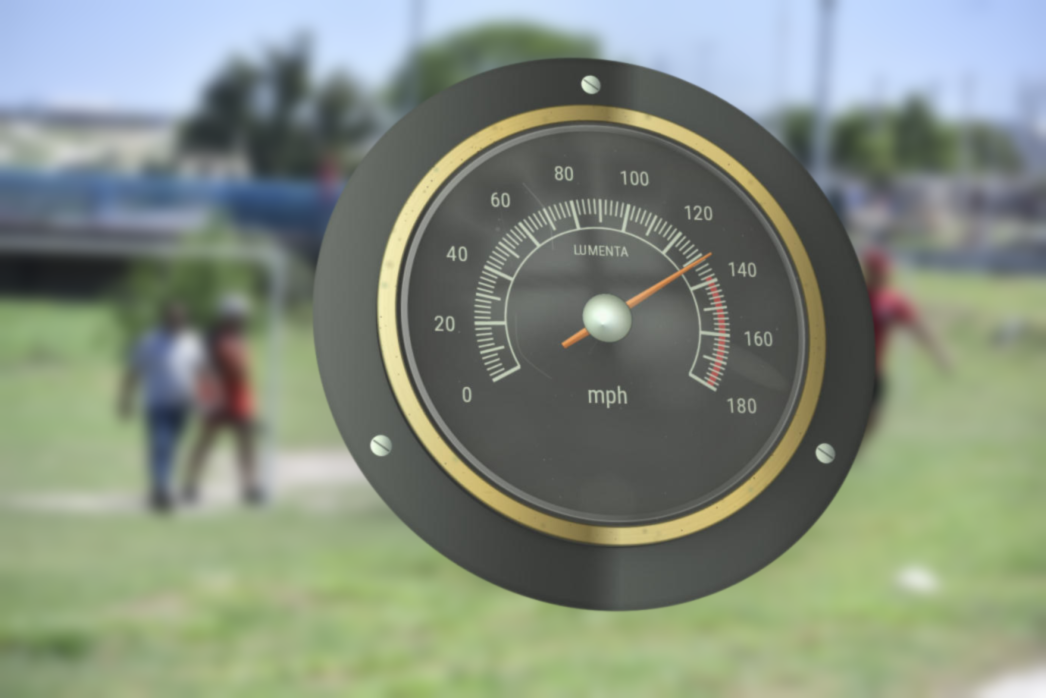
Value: mph 132
